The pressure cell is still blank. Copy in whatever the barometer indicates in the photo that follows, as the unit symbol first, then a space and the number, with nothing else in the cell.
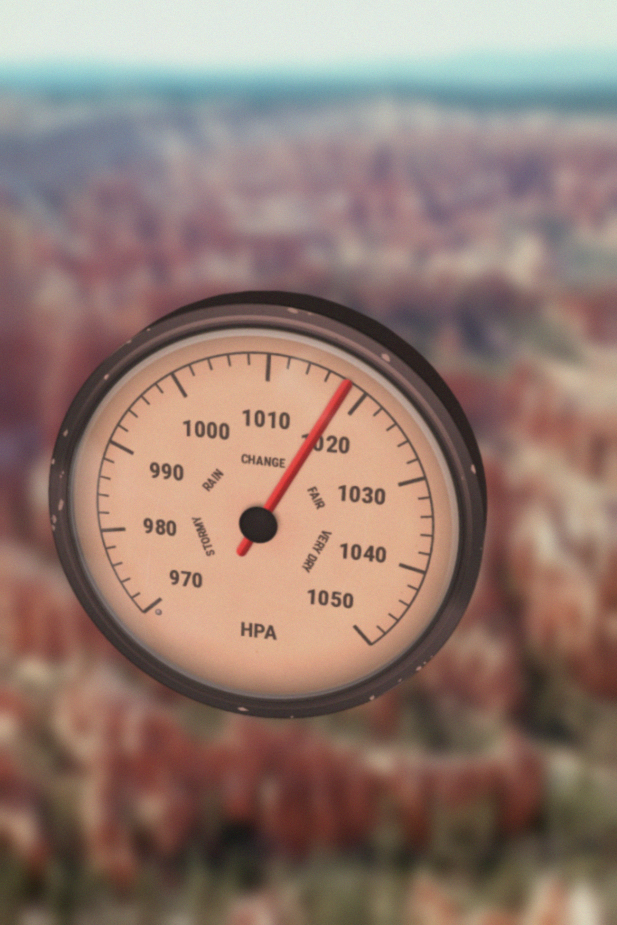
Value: hPa 1018
